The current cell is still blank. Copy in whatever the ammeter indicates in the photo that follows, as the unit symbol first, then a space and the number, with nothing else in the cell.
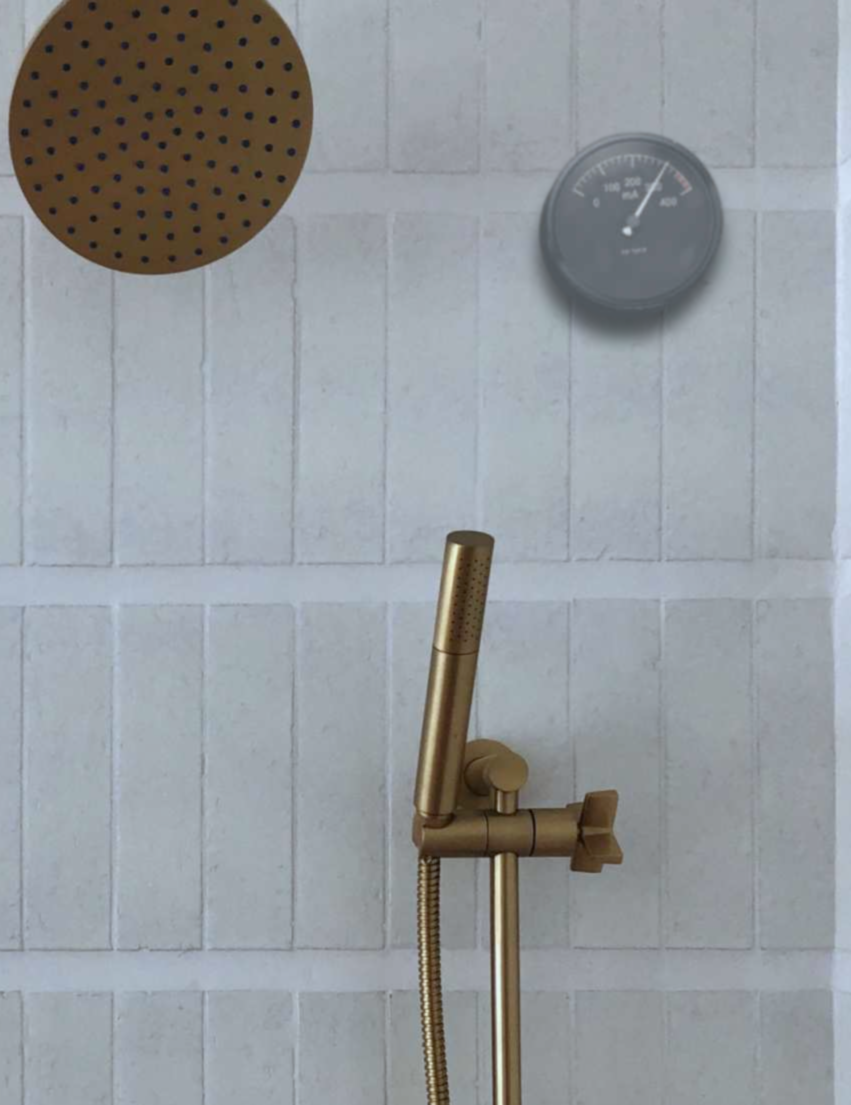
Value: mA 300
